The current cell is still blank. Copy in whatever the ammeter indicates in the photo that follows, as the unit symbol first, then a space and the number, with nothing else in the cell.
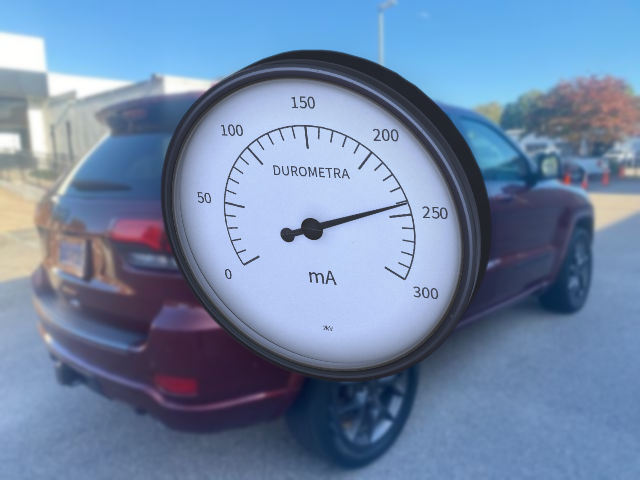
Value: mA 240
